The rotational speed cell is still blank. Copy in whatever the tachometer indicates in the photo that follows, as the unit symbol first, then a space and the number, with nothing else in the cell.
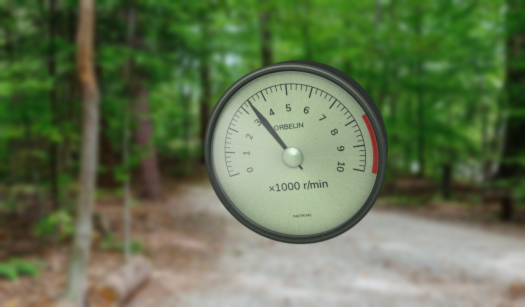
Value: rpm 3400
